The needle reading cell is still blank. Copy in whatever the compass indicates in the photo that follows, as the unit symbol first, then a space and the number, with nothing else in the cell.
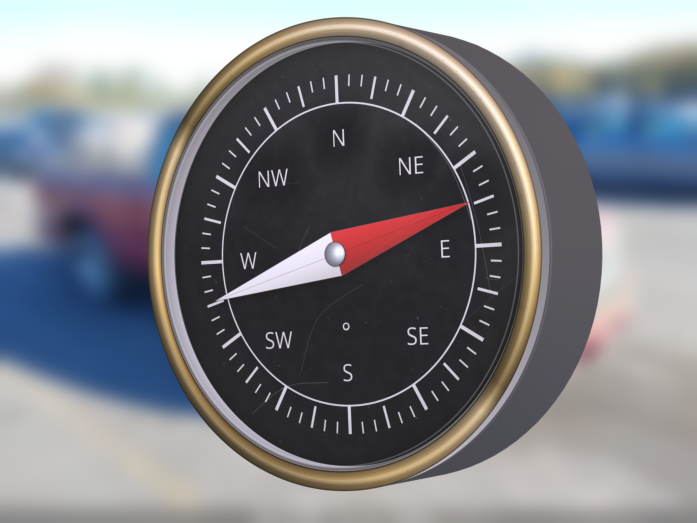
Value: ° 75
